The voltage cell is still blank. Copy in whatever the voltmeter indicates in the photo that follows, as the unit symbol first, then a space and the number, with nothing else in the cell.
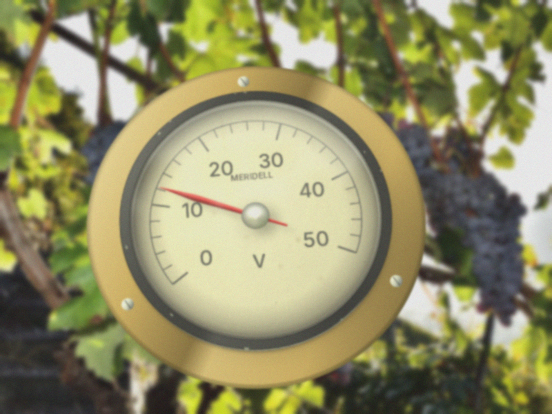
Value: V 12
